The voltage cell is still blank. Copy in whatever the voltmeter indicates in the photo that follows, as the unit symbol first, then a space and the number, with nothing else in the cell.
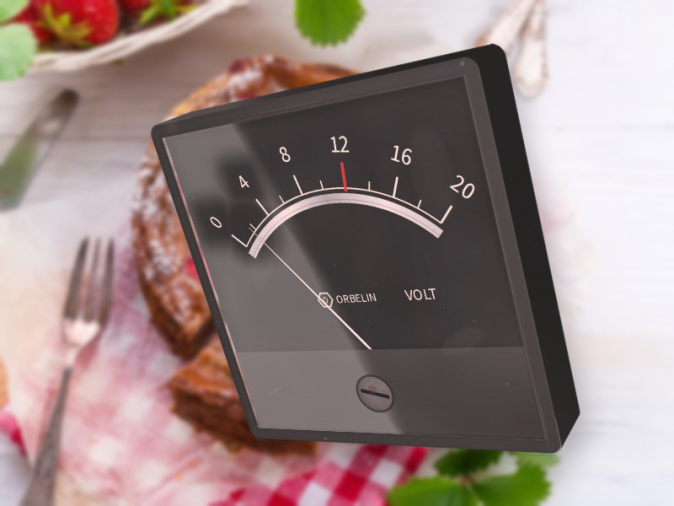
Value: V 2
